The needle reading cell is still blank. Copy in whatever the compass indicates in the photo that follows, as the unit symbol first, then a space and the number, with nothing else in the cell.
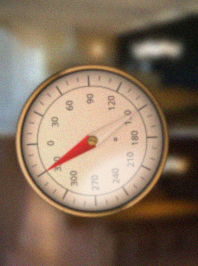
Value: ° 330
